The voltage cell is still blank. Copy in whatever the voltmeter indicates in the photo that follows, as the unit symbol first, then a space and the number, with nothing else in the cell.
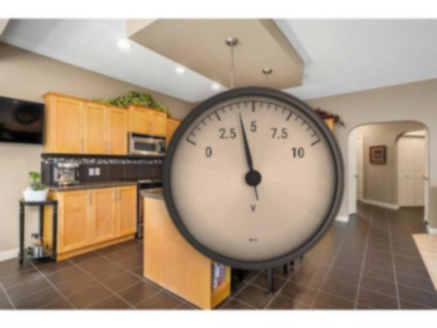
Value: V 4
